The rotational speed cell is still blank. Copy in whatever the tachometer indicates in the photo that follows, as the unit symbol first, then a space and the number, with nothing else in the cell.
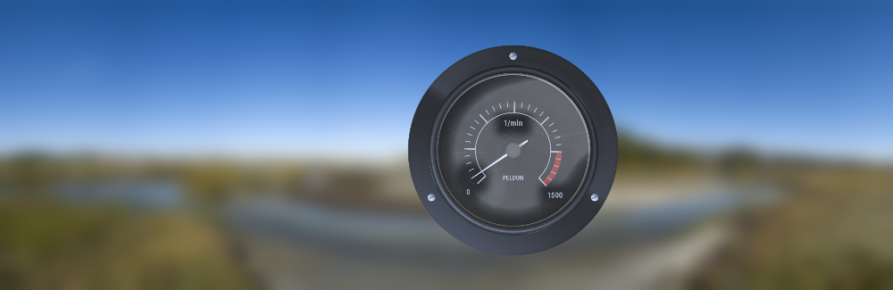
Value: rpm 50
